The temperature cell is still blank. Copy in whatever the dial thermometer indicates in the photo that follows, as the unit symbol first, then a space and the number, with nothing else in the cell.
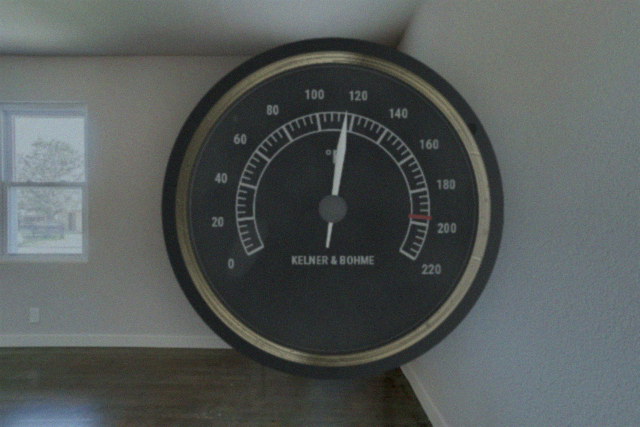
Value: °F 116
